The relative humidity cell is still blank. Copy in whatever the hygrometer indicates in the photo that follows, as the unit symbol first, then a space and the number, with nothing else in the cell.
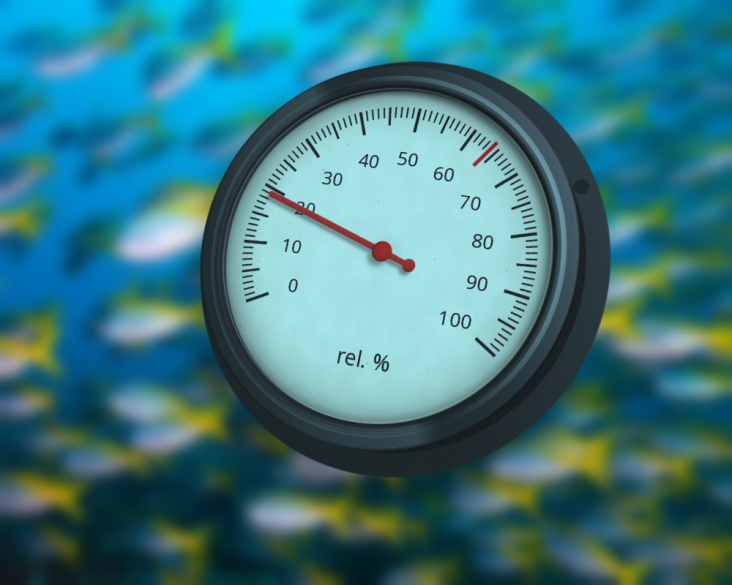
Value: % 19
